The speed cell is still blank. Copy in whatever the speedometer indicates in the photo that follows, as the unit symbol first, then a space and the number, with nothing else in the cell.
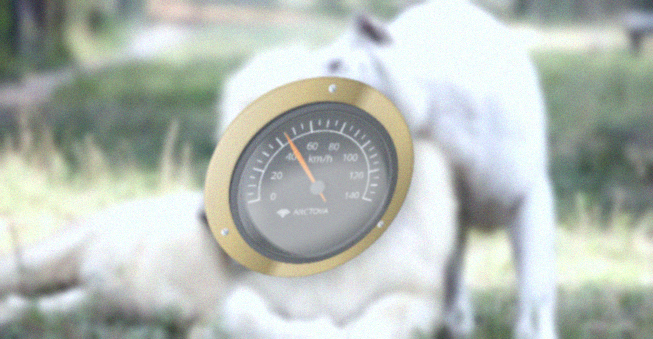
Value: km/h 45
